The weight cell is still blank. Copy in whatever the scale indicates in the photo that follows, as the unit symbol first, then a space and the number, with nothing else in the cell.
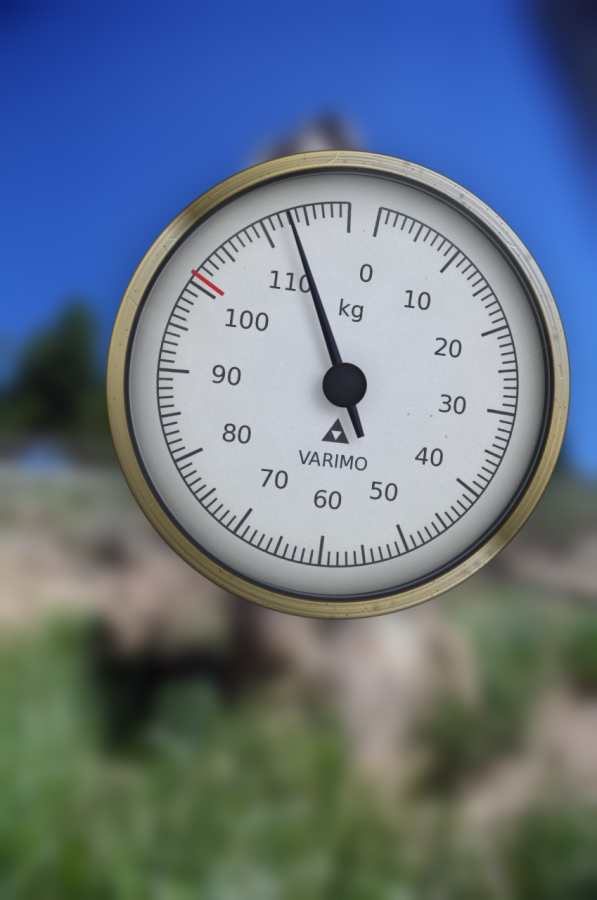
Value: kg 113
